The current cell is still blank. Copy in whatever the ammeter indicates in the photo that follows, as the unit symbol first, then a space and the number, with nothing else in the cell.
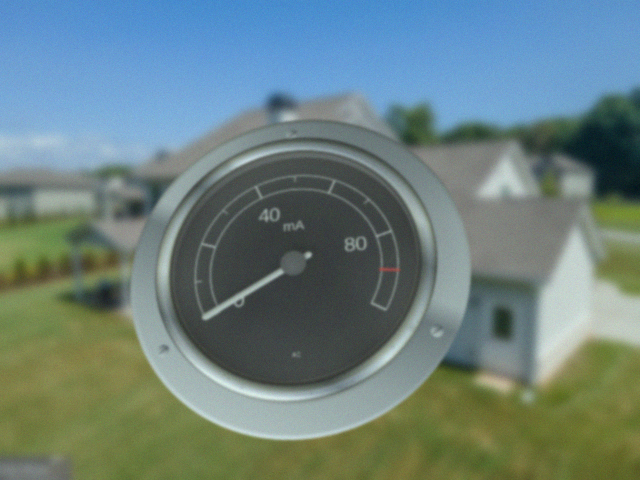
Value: mA 0
